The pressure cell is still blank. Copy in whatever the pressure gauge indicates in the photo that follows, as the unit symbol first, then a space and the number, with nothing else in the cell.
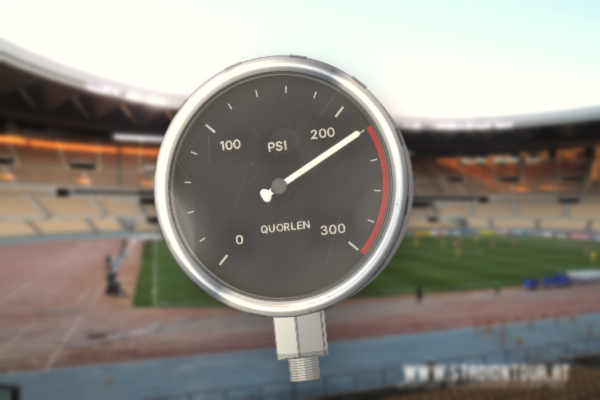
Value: psi 220
